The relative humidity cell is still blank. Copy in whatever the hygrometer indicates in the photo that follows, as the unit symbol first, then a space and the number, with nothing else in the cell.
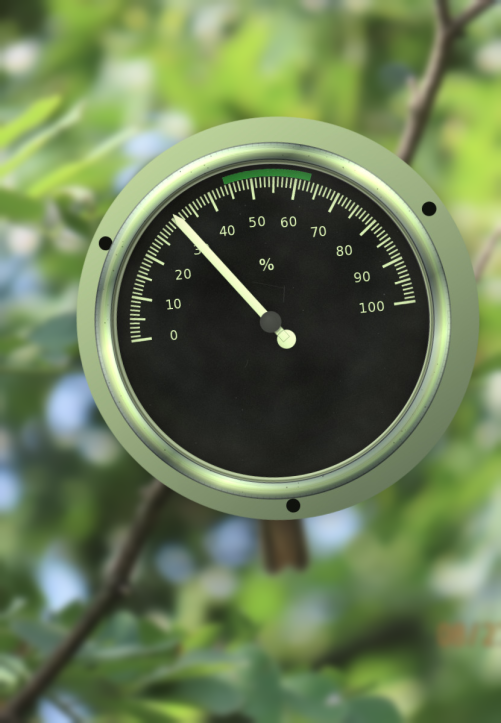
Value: % 31
